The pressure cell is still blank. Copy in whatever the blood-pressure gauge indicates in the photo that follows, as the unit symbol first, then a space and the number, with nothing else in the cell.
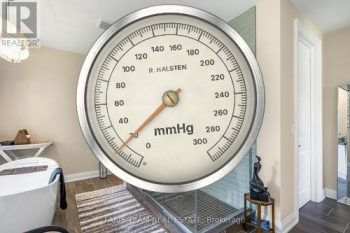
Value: mmHg 20
